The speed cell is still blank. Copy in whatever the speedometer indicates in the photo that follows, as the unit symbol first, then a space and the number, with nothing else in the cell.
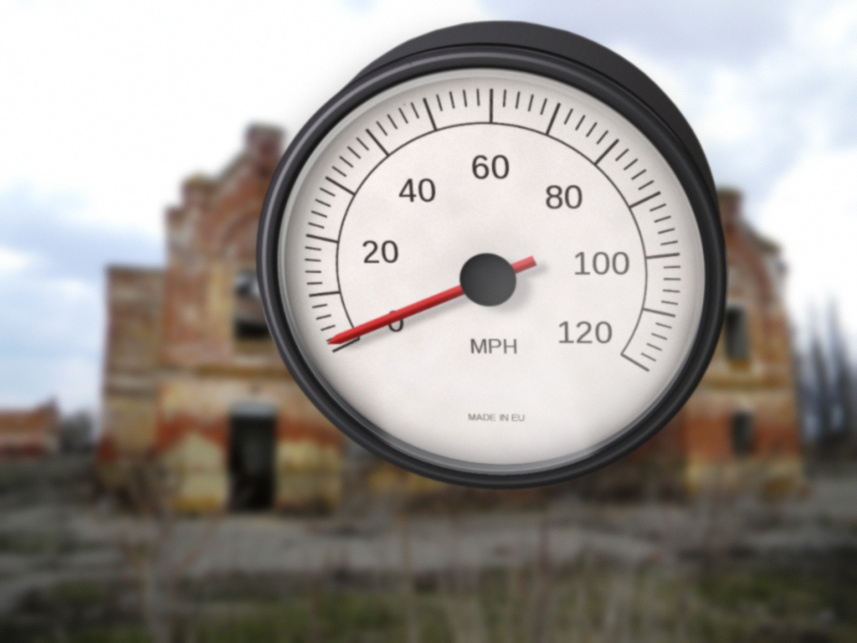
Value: mph 2
